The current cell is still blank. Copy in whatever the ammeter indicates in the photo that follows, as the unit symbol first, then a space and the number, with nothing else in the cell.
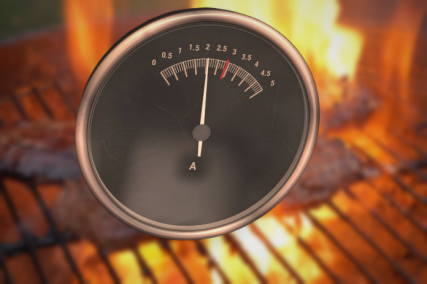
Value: A 2
